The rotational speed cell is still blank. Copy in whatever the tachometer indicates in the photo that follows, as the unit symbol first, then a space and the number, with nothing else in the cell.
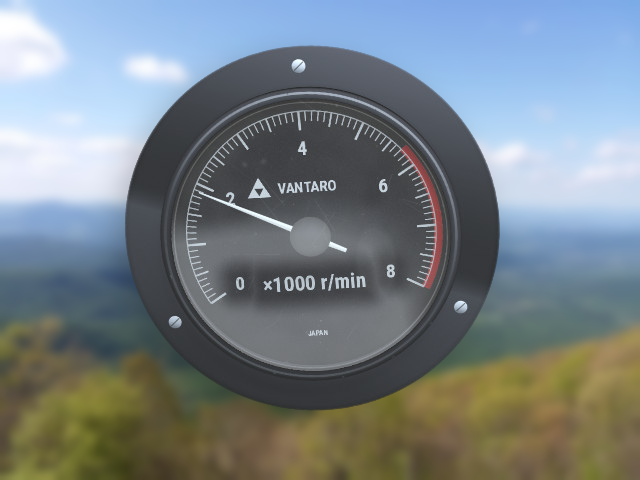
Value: rpm 1900
